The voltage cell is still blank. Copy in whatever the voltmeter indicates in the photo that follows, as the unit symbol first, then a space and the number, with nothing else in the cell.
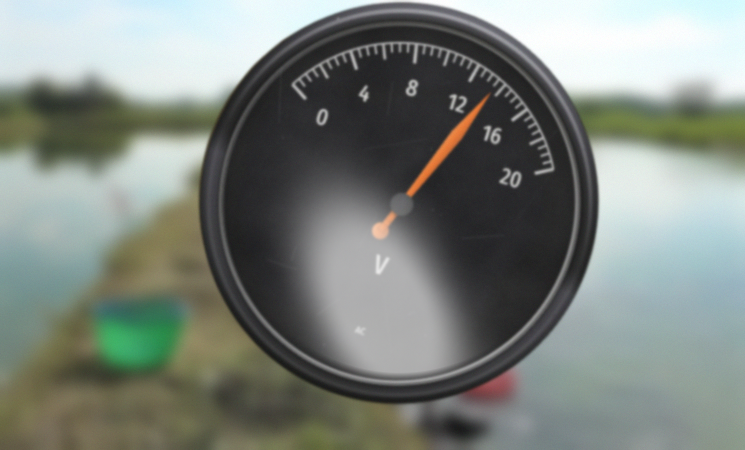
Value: V 13.5
